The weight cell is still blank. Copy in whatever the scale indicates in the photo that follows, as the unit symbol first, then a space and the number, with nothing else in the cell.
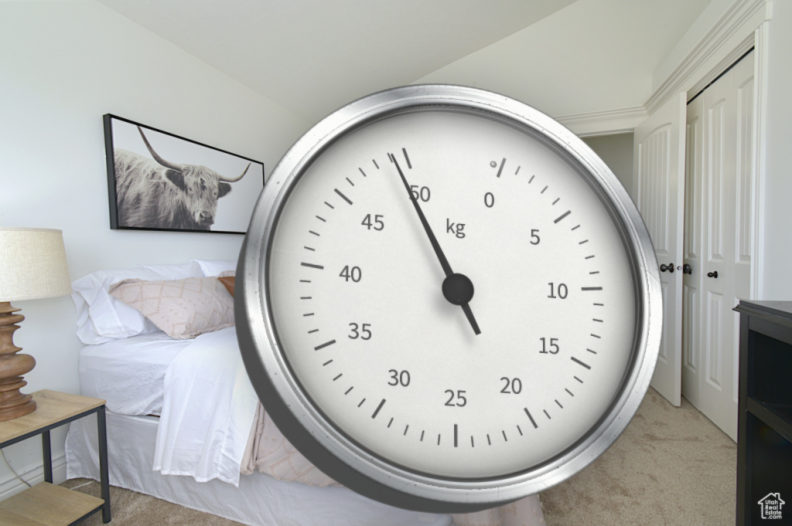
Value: kg 49
